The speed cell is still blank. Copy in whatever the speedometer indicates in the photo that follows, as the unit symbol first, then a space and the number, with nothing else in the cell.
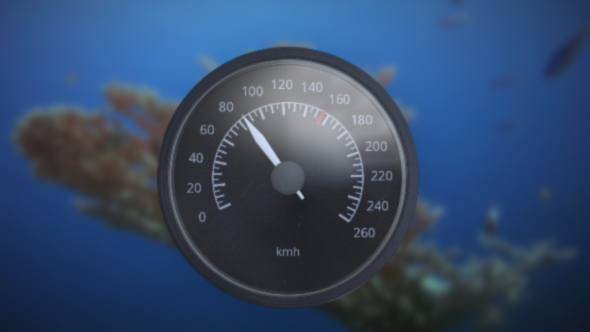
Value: km/h 85
